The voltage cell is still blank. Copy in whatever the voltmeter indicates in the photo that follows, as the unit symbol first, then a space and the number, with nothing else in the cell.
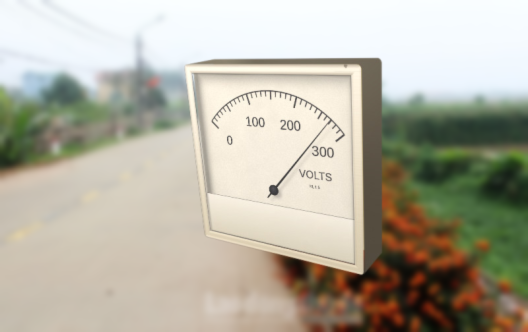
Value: V 270
